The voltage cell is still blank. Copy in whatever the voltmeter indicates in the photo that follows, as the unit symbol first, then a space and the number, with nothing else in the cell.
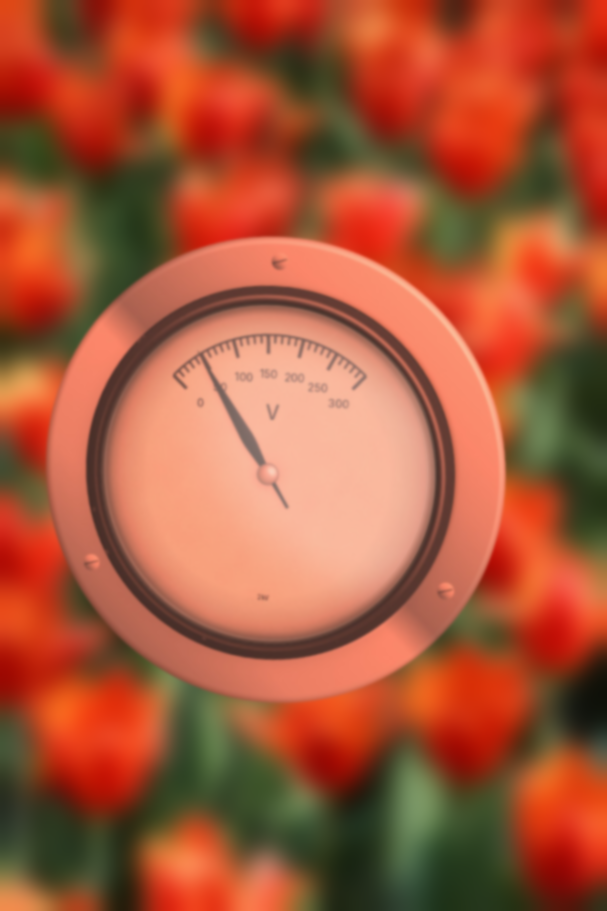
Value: V 50
